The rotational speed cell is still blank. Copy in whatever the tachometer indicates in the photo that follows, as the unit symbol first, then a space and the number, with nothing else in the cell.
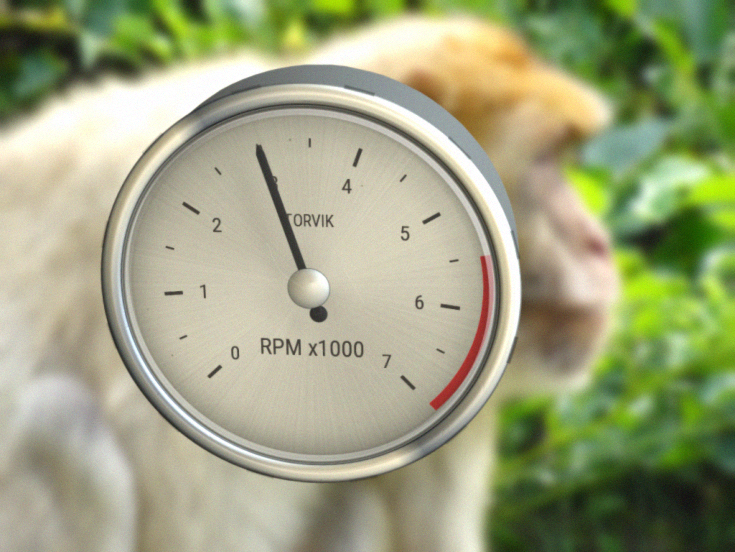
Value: rpm 3000
